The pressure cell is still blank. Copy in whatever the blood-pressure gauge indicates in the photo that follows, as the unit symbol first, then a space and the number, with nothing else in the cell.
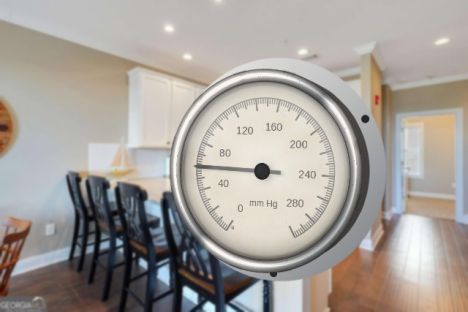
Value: mmHg 60
